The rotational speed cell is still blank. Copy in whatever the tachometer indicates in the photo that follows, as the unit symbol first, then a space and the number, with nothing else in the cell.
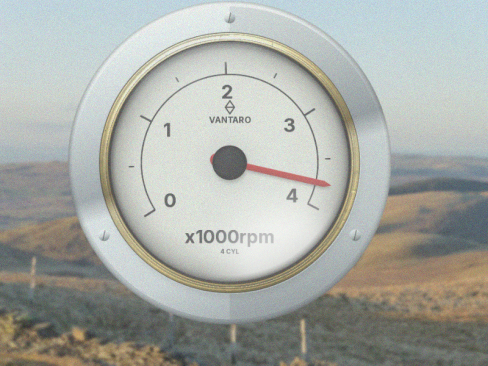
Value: rpm 3750
